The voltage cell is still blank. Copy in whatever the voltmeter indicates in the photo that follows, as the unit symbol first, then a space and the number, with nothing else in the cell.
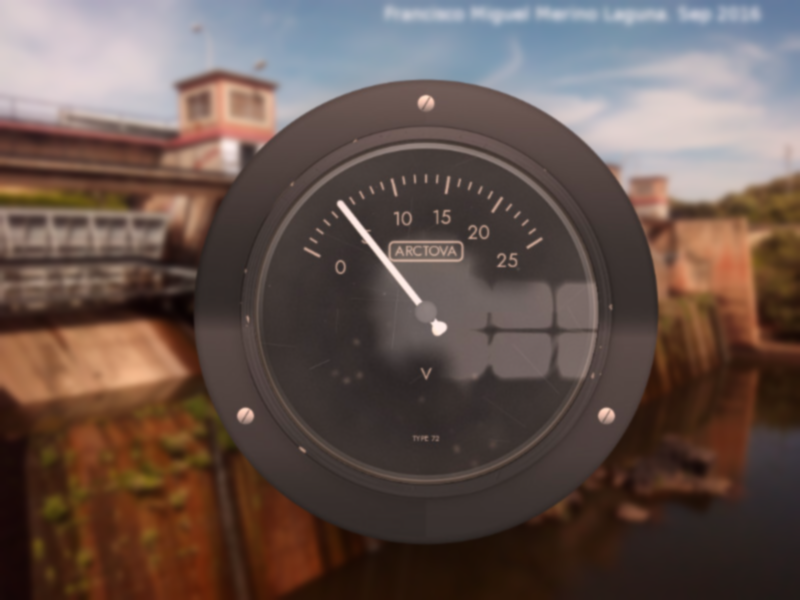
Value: V 5
